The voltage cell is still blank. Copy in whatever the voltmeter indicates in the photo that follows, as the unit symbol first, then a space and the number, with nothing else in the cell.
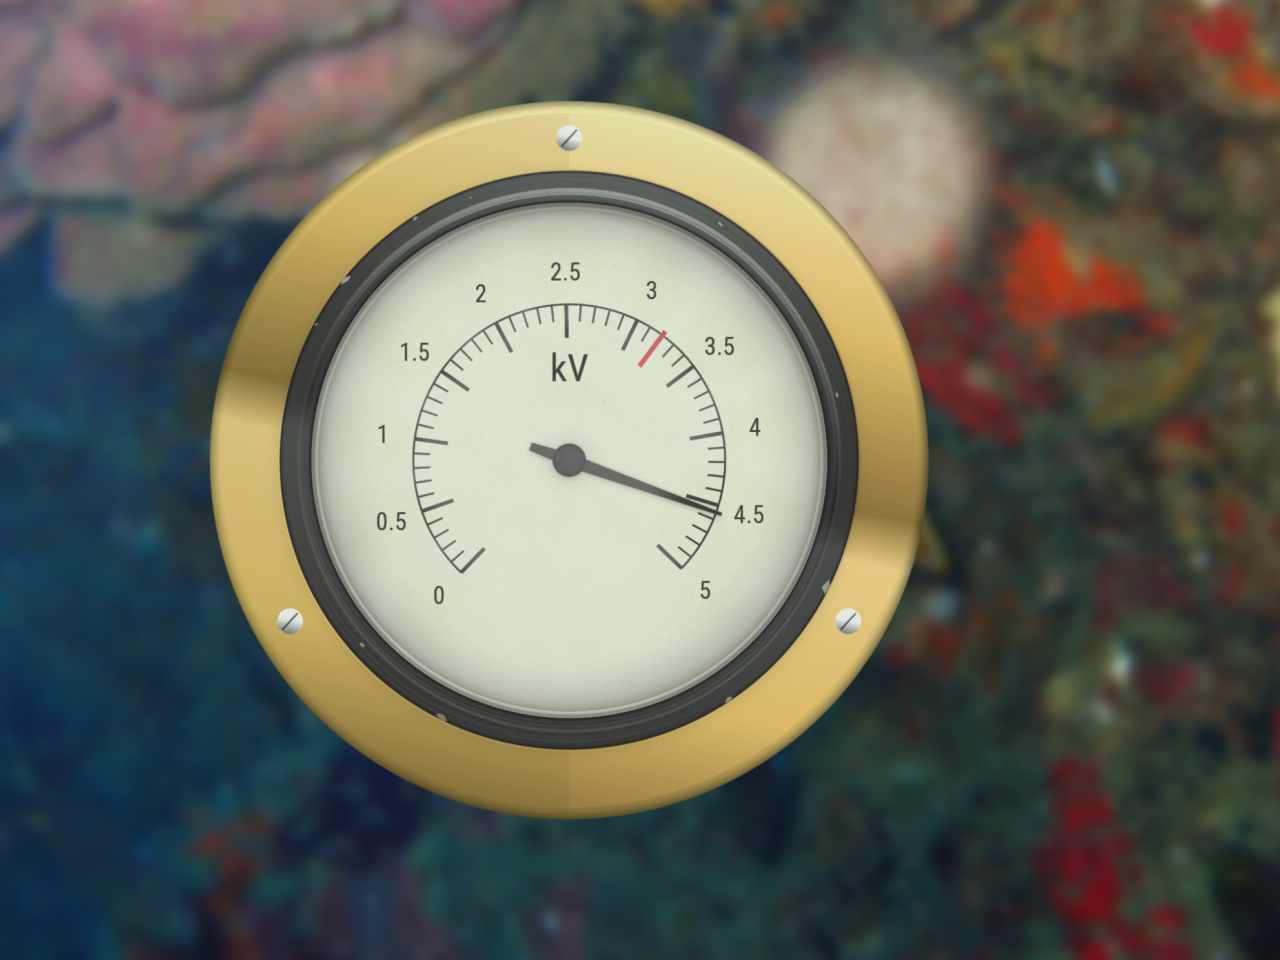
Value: kV 4.55
